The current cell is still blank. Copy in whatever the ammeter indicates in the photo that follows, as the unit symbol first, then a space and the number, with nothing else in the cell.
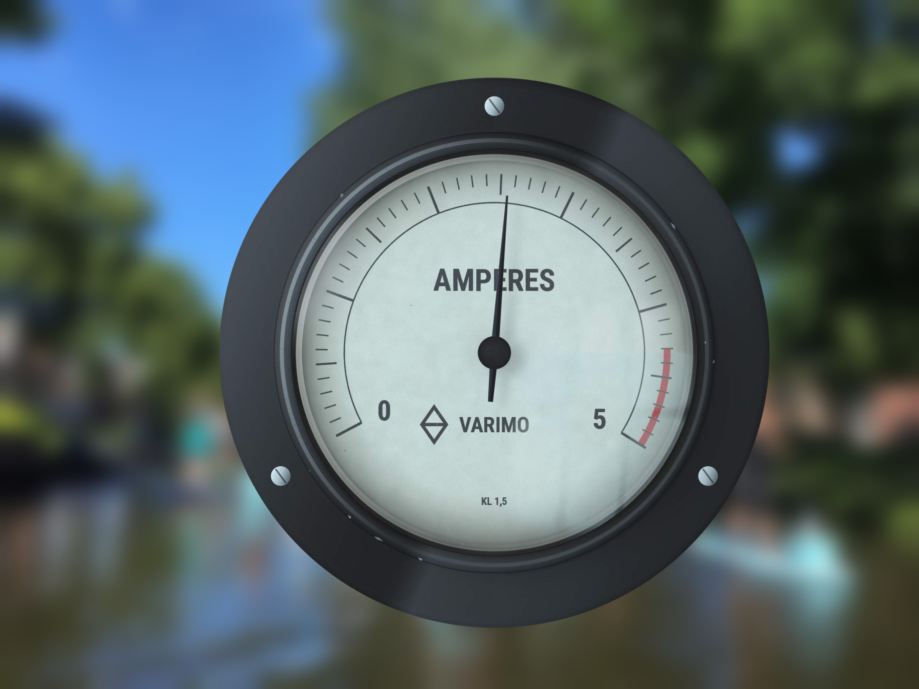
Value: A 2.55
